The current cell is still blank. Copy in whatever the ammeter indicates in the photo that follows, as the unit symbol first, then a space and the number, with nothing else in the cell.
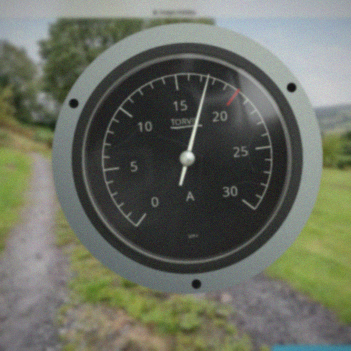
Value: A 17.5
